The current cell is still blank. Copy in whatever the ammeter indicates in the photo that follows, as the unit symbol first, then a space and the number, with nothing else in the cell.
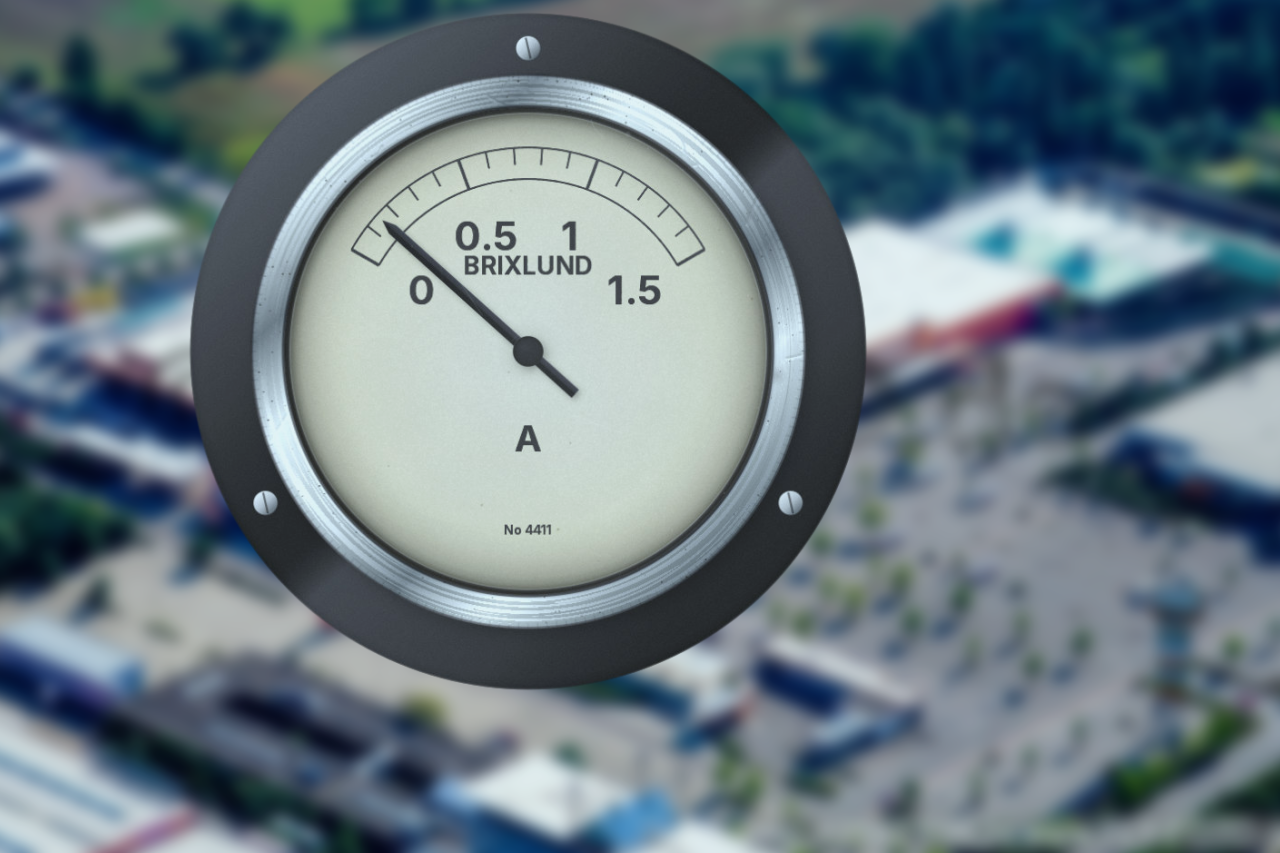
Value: A 0.15
